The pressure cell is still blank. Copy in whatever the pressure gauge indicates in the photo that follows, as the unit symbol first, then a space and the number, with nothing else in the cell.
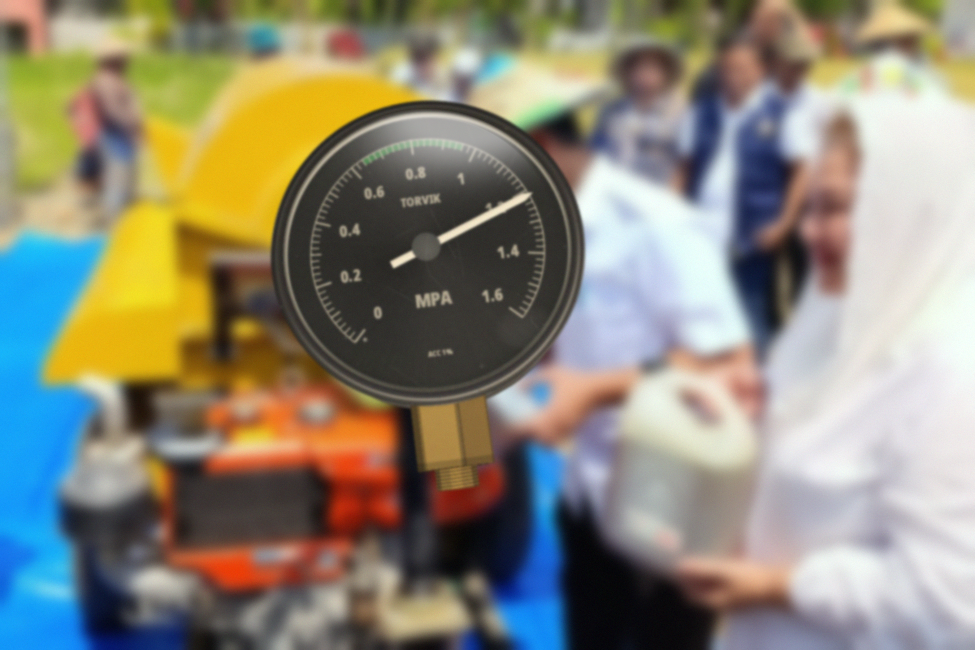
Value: MPa 1.22
